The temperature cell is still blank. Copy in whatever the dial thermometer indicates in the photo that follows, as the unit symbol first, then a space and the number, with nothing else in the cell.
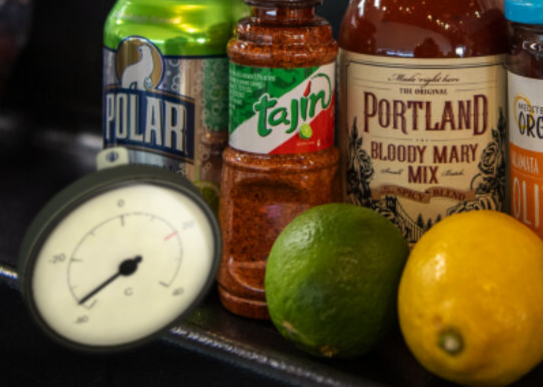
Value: °C -35
